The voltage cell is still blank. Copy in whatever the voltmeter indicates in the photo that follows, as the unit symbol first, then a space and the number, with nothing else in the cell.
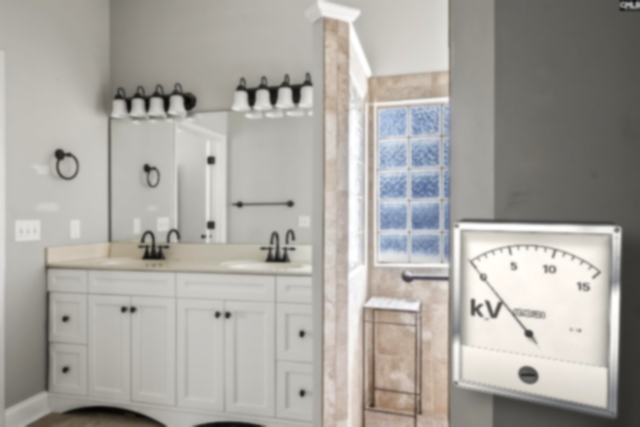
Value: kV 0
